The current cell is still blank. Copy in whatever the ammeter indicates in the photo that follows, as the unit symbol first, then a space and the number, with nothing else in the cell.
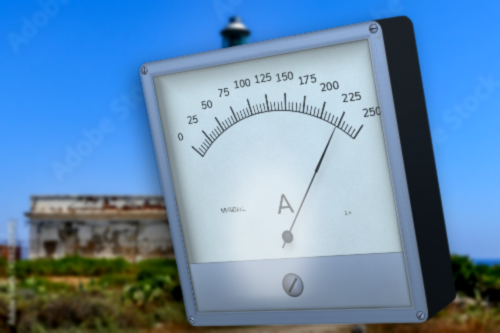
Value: A 225
